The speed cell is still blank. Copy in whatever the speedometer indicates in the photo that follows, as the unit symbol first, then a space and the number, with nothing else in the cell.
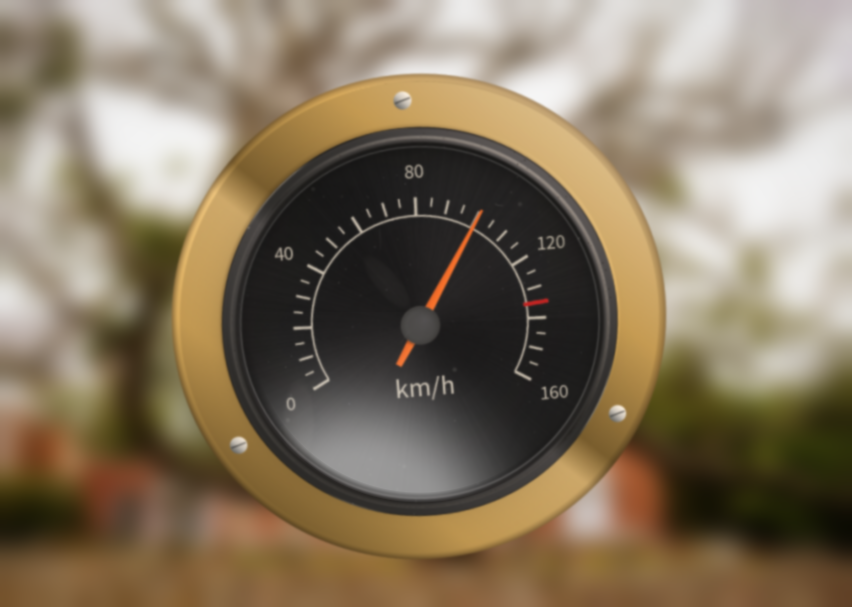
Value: km/h 100
